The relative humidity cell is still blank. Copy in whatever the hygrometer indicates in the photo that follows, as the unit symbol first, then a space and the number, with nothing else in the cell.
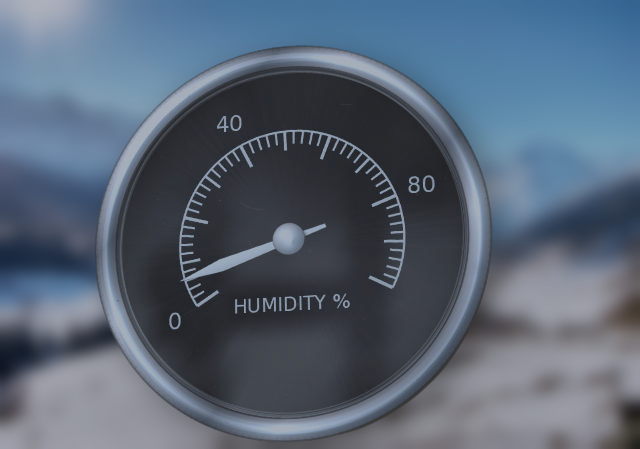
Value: % 6
